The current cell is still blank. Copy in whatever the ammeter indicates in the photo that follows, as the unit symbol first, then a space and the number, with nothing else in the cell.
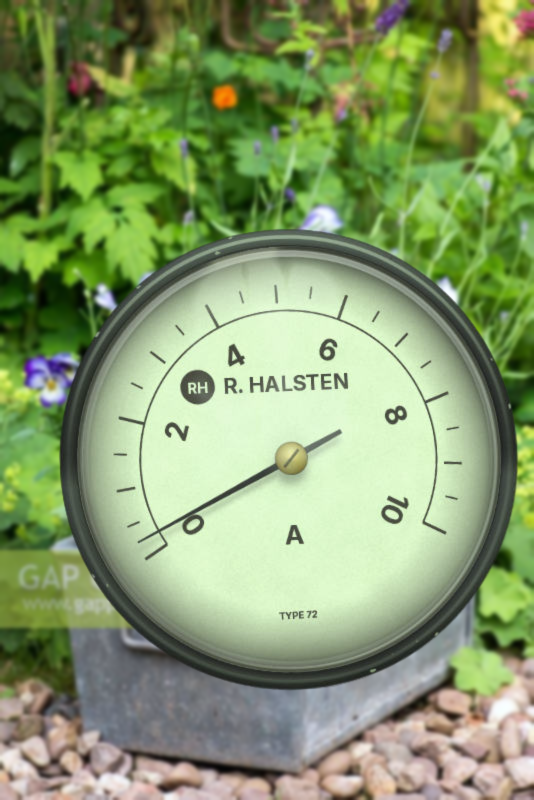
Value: A 0.25
